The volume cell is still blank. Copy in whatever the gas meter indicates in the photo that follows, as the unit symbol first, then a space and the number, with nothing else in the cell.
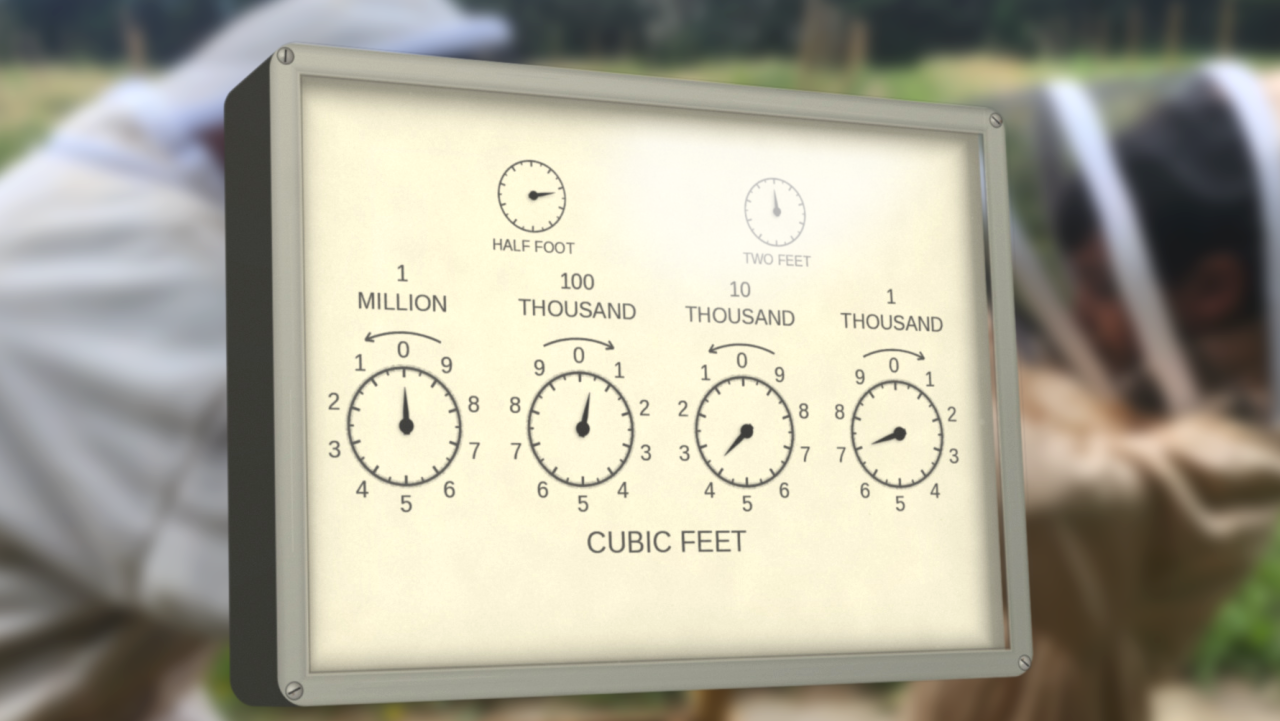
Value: ft³ 3700
